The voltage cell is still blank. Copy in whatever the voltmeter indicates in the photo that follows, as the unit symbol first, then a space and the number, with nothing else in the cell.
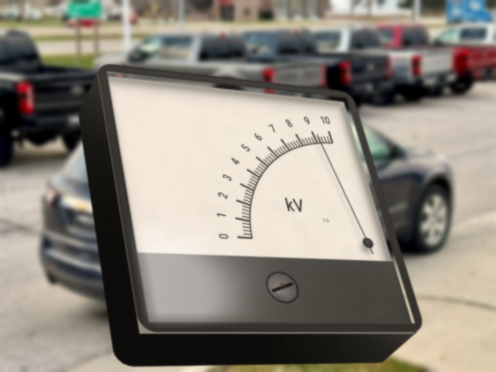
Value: kV 9
